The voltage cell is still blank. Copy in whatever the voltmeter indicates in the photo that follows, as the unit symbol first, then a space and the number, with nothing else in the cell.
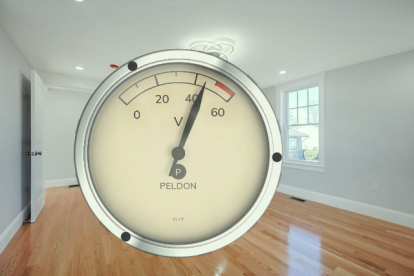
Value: V 45
